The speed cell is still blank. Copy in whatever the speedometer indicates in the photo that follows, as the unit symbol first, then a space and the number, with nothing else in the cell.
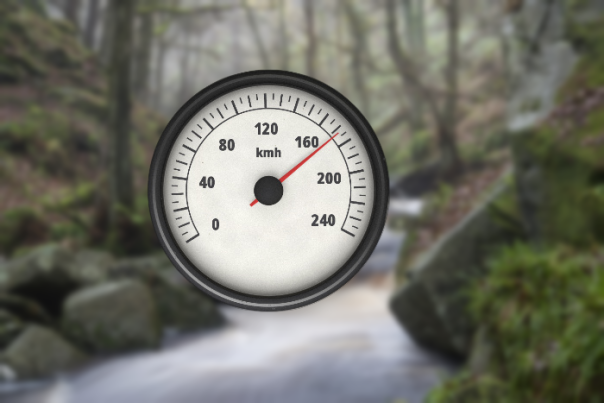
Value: km/h 172.5
